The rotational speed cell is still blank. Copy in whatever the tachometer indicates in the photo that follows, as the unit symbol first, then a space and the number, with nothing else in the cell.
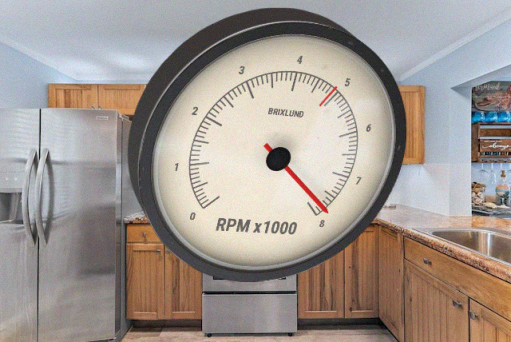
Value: rpm 7800
